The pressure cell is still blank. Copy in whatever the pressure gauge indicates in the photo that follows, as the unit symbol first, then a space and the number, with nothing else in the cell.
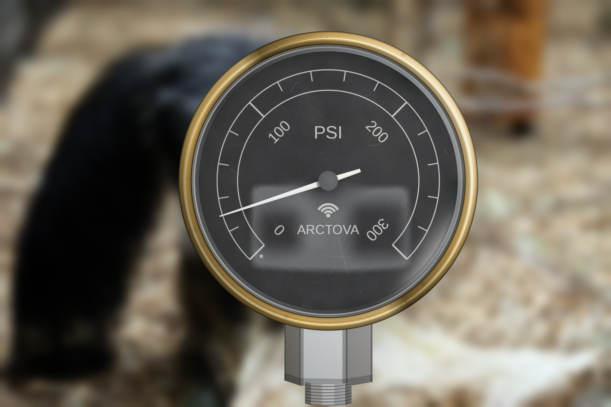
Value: psi 30
